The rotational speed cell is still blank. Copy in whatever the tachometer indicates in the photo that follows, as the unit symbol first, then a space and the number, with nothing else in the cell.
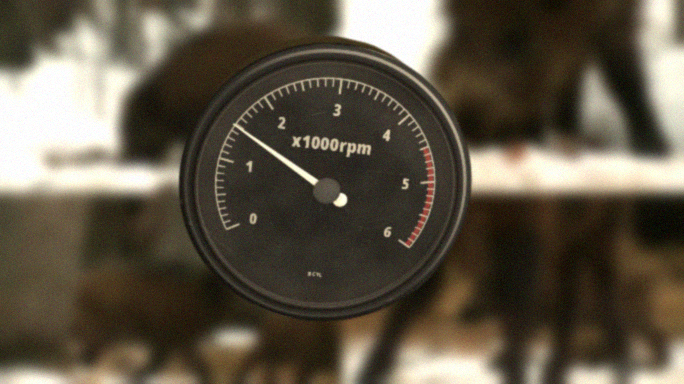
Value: rpm 1500
